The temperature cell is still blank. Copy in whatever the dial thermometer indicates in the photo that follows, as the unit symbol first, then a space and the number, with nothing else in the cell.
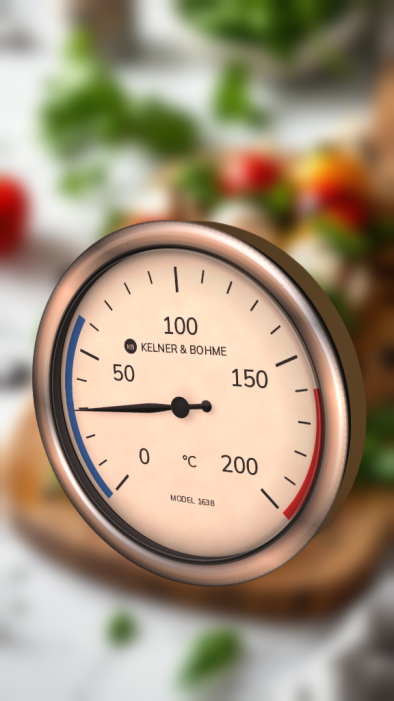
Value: °C 30
